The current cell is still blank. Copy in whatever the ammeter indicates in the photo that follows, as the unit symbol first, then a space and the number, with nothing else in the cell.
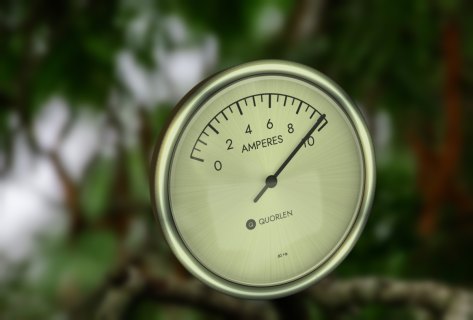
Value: A 9.5
